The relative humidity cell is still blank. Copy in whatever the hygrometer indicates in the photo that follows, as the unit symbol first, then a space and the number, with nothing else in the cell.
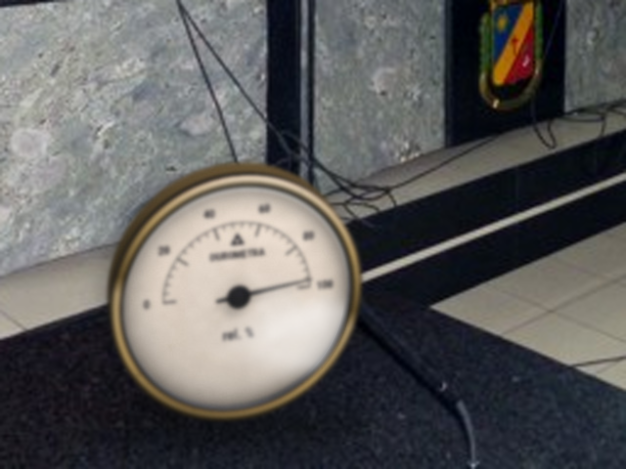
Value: % 96
